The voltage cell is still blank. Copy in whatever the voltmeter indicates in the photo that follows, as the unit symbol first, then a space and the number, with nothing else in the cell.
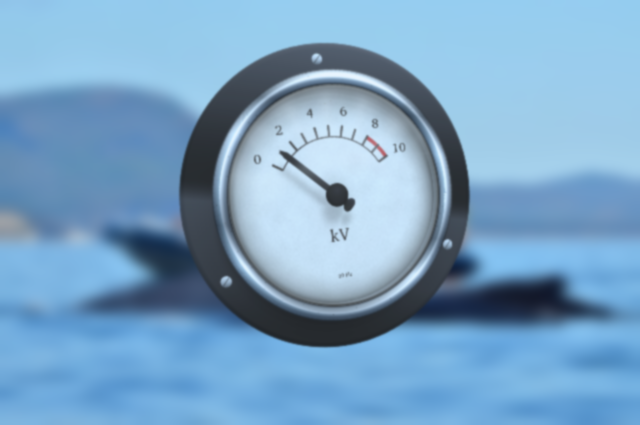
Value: kV 1
